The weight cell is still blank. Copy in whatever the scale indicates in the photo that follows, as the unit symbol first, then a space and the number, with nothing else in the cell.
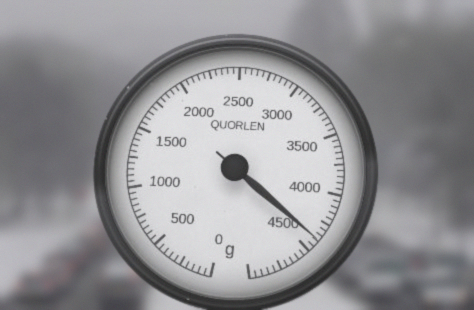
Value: g 4400
